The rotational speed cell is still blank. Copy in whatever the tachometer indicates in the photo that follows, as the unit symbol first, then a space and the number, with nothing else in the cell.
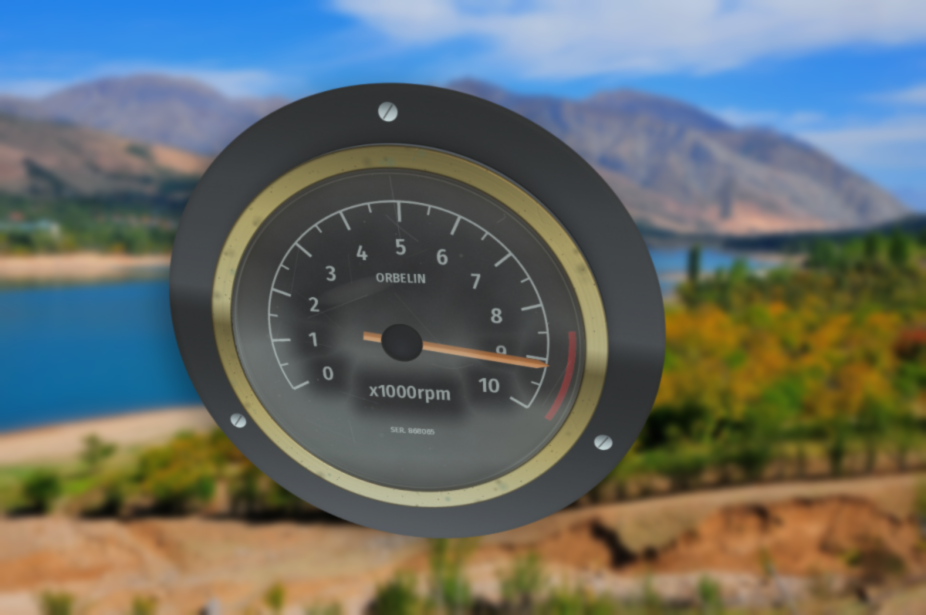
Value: rpm 9000
